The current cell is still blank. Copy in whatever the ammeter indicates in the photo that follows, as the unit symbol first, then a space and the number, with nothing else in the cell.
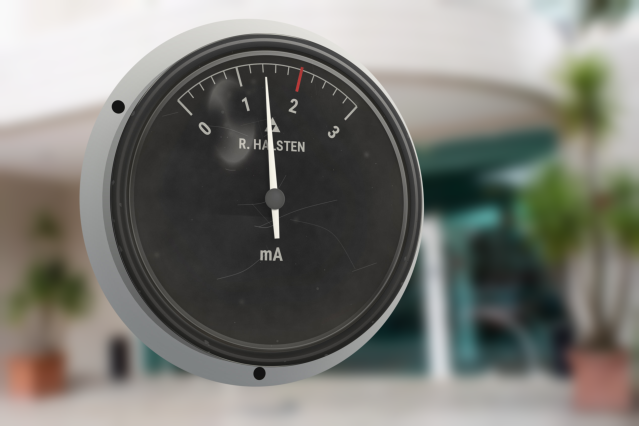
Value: mA 1.4
